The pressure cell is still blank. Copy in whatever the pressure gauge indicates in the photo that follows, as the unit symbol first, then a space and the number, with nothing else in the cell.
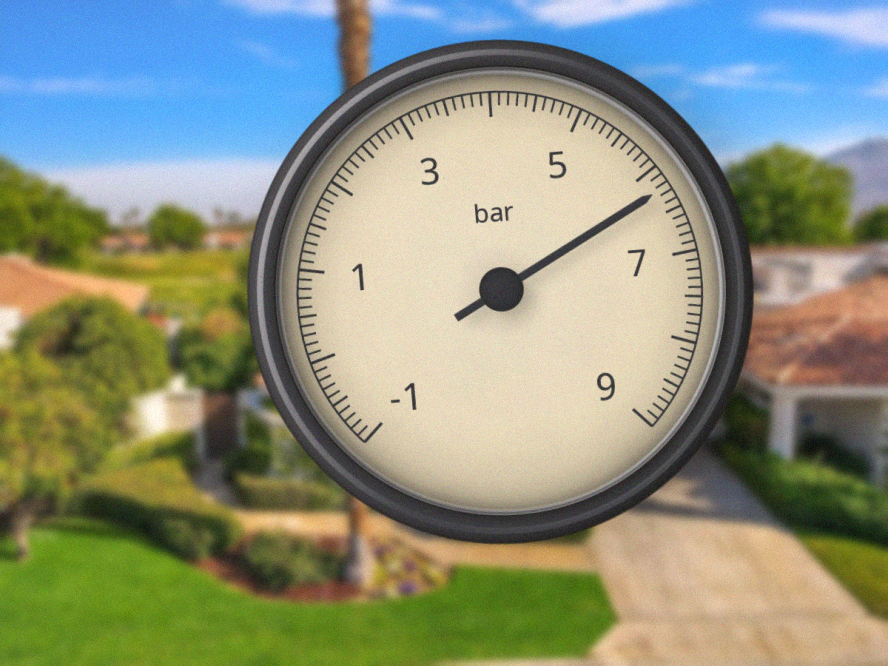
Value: bar 6.25
